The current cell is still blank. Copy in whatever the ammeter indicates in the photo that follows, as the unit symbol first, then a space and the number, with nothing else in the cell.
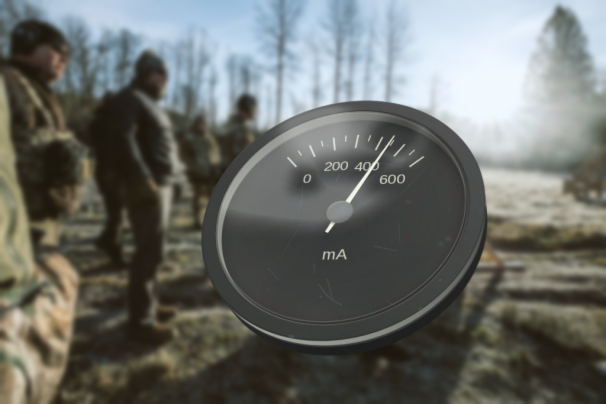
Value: mA 450
